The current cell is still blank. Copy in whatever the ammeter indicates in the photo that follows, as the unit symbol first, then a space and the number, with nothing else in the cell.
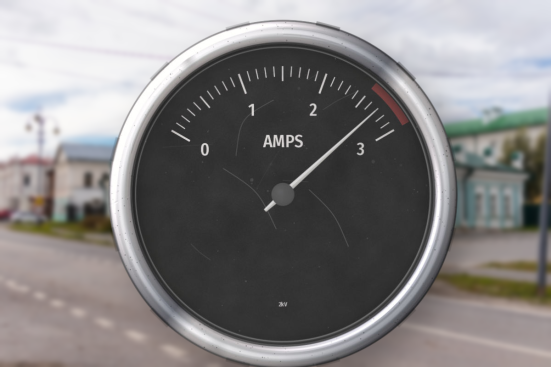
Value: A 2.7
